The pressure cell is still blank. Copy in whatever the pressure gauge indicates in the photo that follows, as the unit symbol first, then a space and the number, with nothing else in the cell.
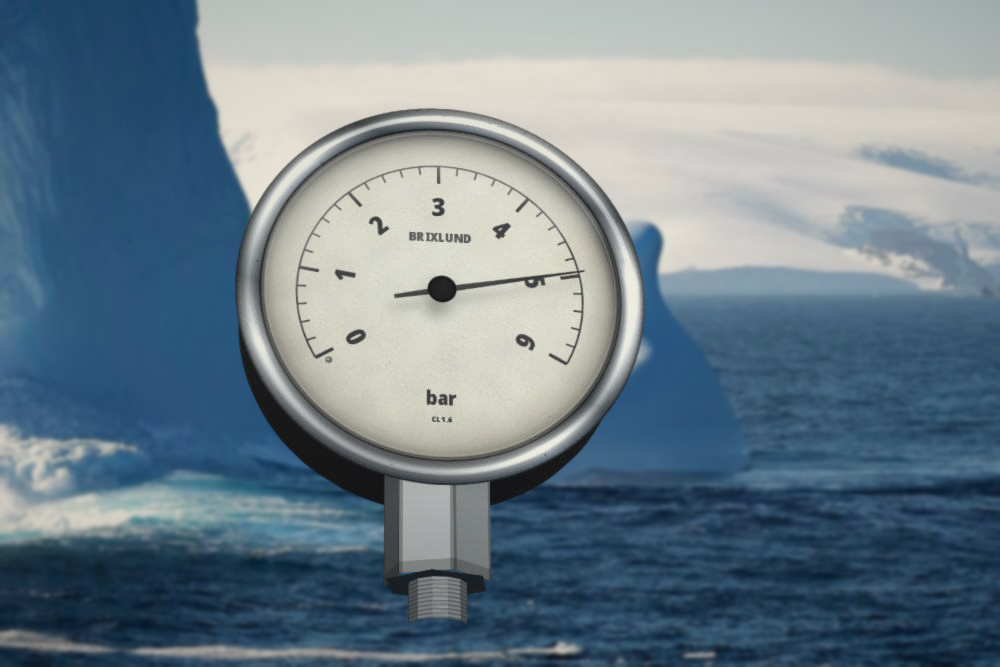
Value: bar 5
